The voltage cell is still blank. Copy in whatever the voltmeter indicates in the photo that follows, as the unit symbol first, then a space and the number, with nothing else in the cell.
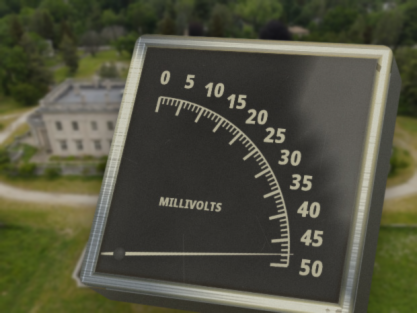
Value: mV 48
